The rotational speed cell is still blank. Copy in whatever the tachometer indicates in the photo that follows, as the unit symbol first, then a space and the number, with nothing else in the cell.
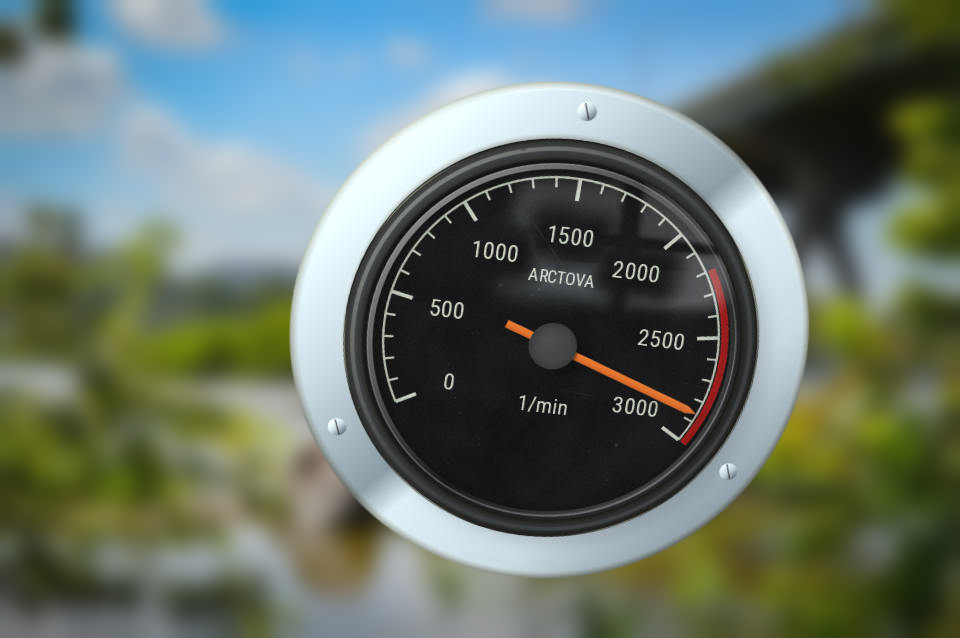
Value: rpm 2850
